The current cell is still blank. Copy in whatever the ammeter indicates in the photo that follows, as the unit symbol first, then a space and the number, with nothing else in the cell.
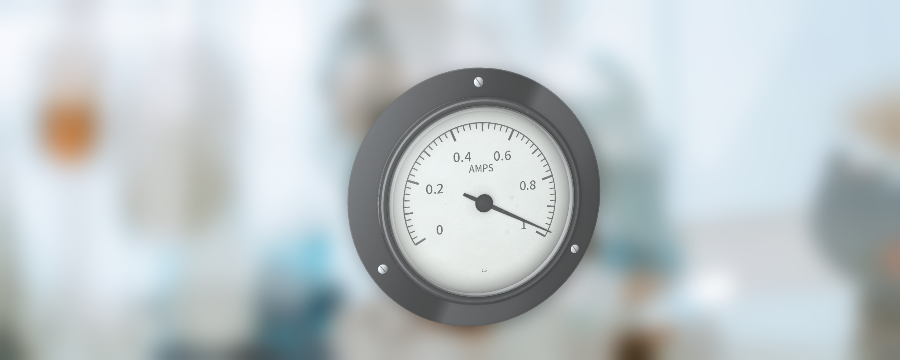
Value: A 0.98
